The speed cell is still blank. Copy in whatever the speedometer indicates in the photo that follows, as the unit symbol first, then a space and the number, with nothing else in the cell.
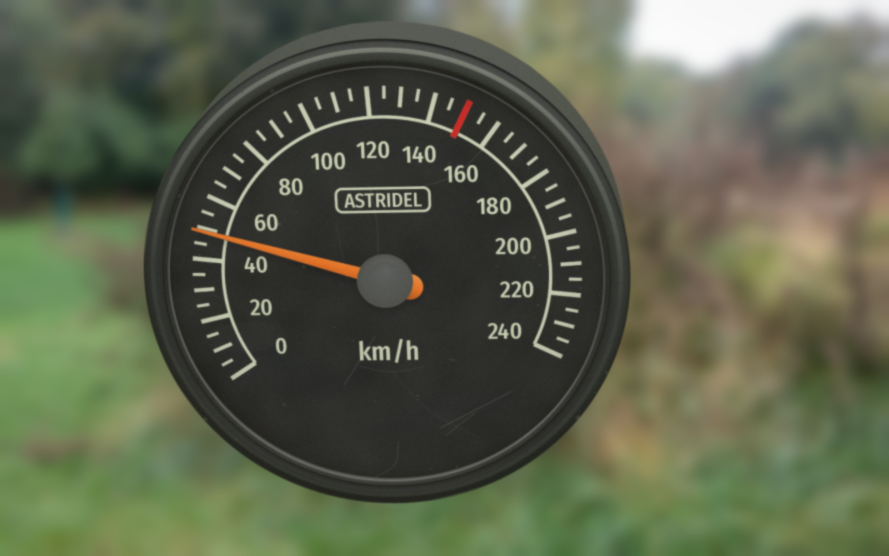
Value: km/h 50
